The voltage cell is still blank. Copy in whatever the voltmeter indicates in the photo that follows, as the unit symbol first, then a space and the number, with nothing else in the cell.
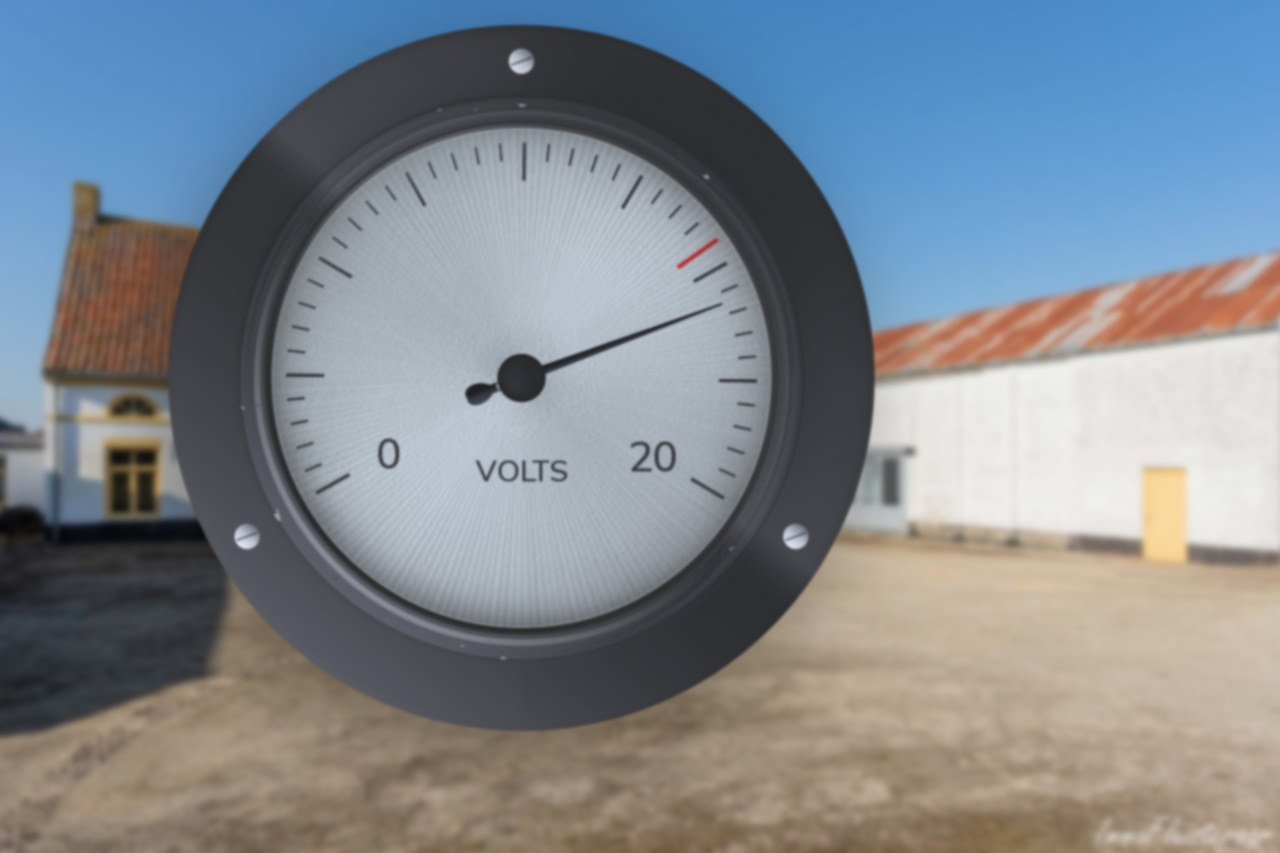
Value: V 15.75
